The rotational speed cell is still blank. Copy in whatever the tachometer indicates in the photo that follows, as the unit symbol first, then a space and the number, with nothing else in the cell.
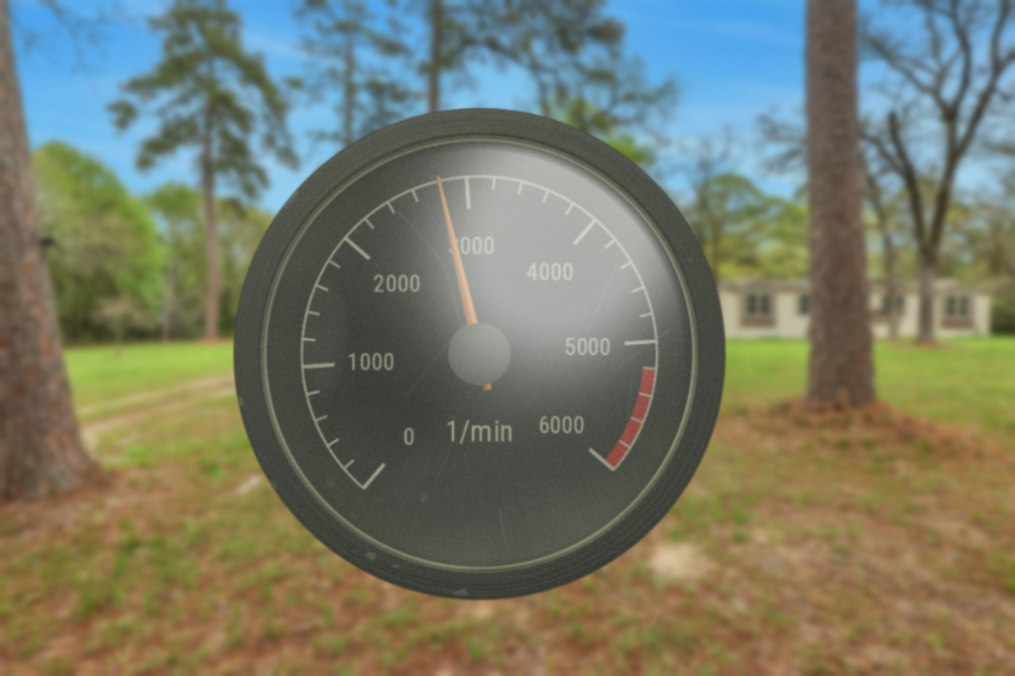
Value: rpm 2800
